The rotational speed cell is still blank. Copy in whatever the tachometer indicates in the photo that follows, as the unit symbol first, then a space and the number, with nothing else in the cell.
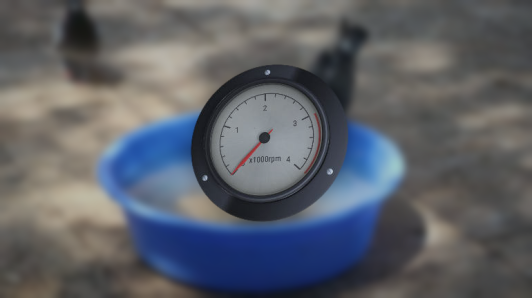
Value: rpm 0
